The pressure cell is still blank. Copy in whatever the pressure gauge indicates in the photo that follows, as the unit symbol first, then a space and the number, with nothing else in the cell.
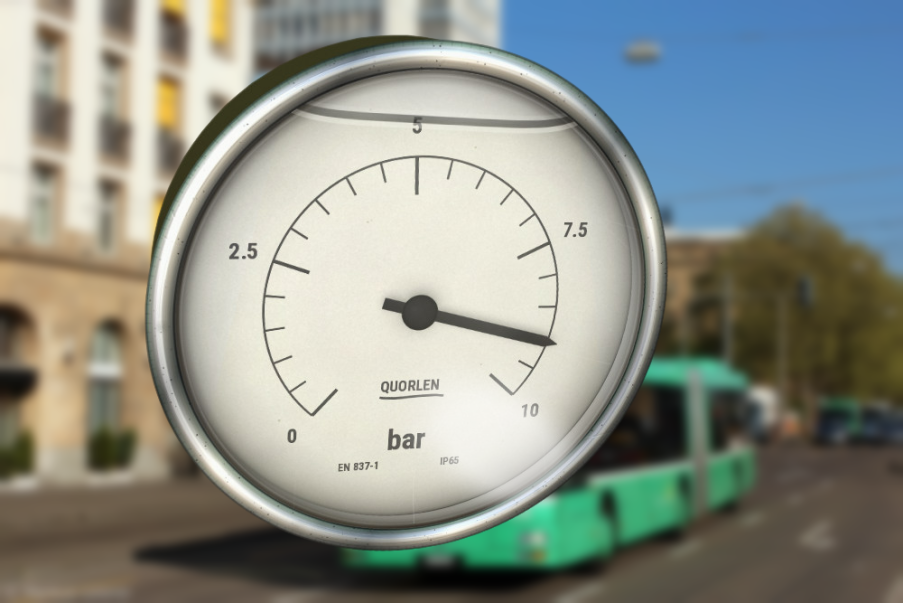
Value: bar 9
